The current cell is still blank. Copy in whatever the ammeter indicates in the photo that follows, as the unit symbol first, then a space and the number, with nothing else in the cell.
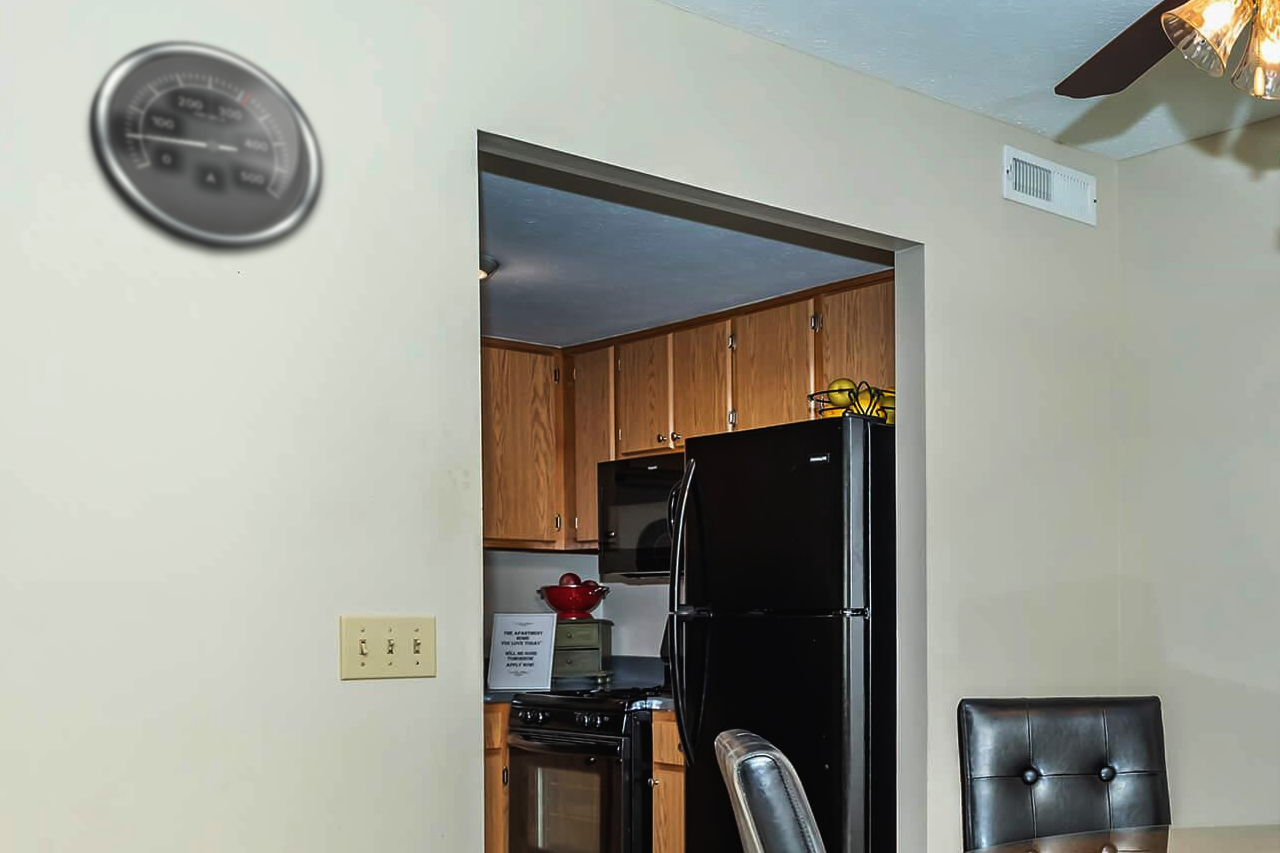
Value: A 50
